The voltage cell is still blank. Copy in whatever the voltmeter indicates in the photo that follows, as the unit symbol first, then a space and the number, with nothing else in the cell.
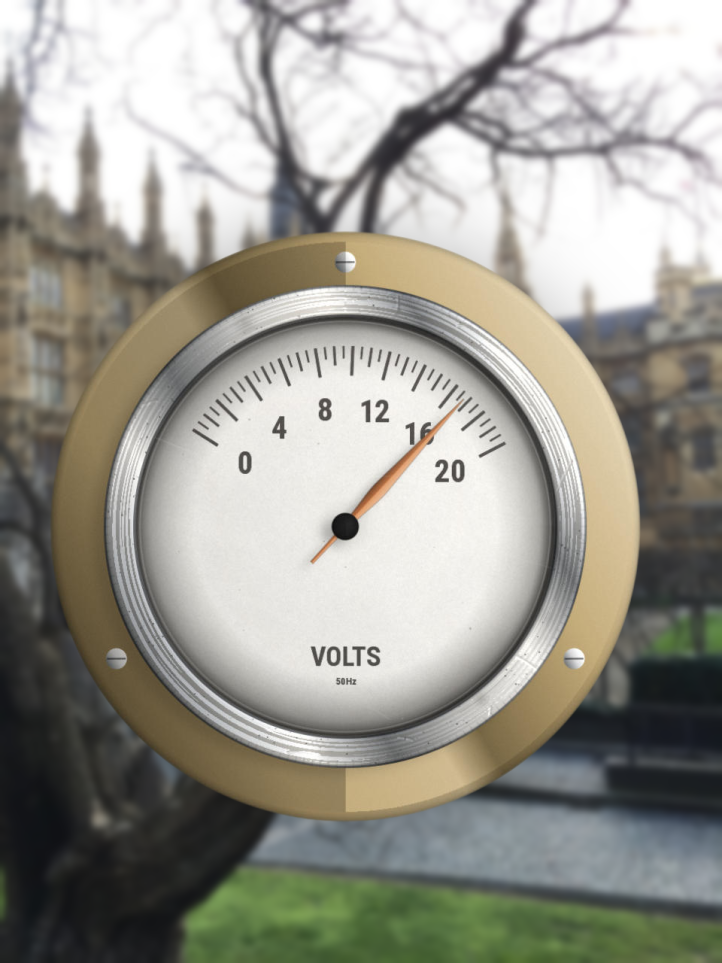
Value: V 16.75
